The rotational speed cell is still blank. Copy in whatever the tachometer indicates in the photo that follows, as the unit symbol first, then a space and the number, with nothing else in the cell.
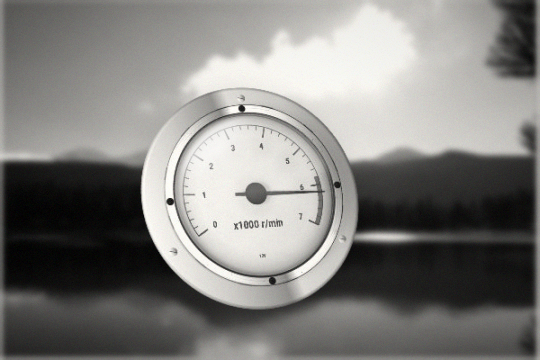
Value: rpm 6200
